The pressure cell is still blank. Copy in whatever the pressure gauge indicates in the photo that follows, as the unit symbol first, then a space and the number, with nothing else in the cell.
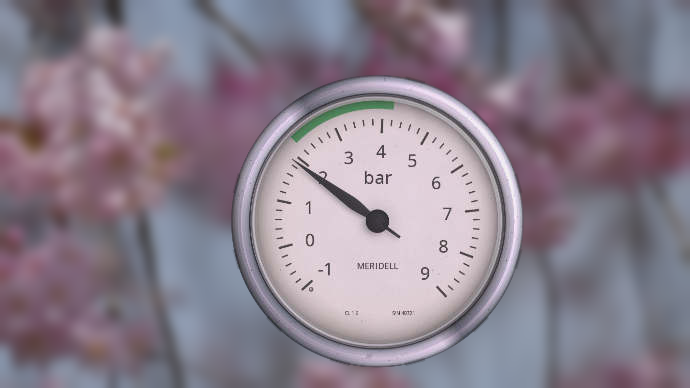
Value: bar 1.9
